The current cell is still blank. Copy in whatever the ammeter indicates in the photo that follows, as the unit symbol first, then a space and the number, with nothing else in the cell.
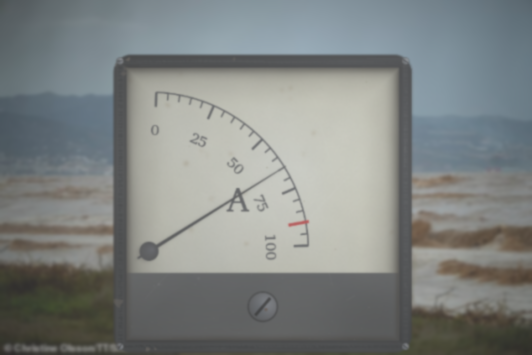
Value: A 65
